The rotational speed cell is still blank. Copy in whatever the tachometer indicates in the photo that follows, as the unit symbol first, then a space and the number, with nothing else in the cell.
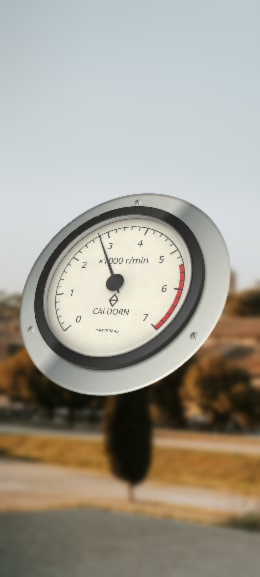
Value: rpm 2800
